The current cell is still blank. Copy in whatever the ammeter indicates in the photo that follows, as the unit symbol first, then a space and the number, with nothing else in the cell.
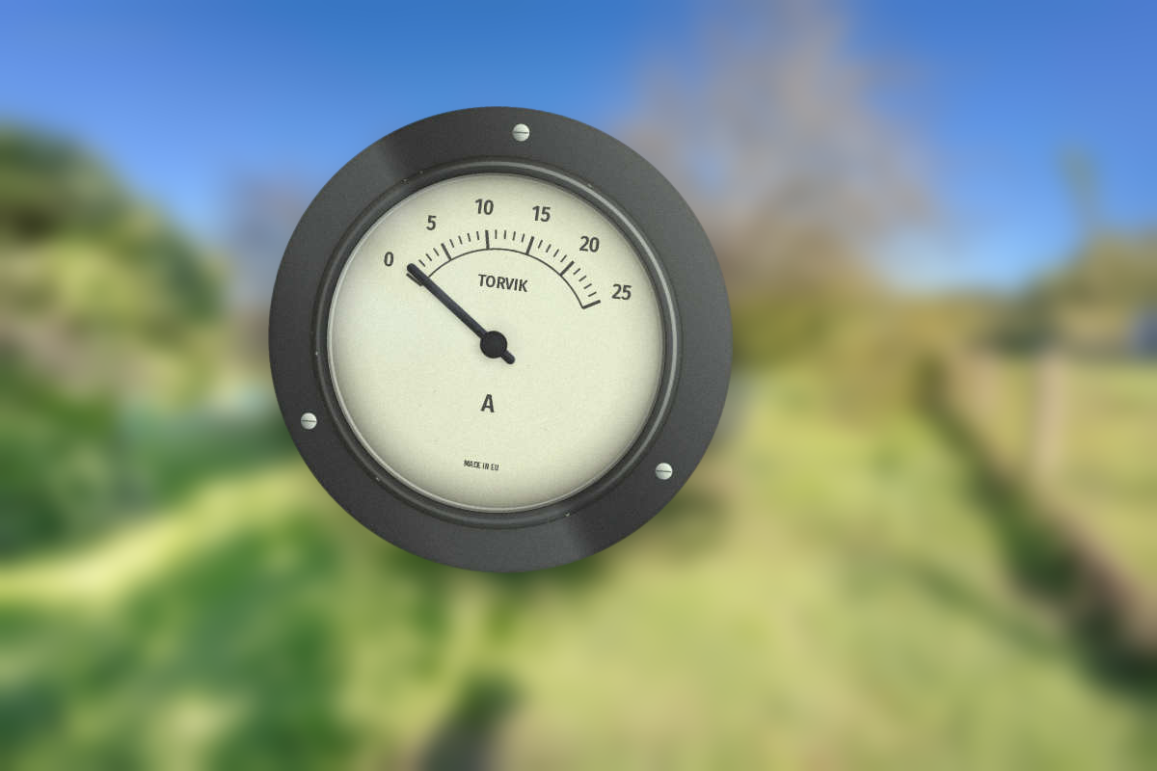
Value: A 1
